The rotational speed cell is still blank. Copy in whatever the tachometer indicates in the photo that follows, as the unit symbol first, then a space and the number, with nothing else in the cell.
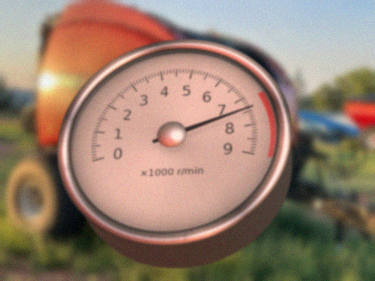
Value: rpm 7500
